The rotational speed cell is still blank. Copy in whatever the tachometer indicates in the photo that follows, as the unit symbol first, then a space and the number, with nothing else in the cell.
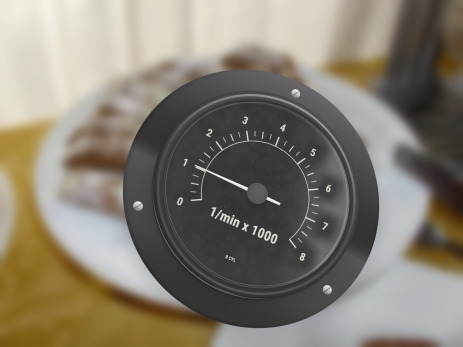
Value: rpm 1000
